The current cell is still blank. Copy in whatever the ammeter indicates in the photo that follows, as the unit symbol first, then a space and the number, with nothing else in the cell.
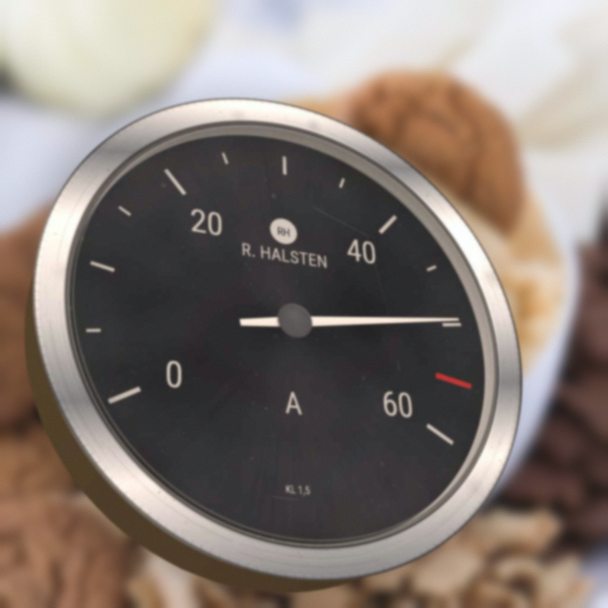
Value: A 50
